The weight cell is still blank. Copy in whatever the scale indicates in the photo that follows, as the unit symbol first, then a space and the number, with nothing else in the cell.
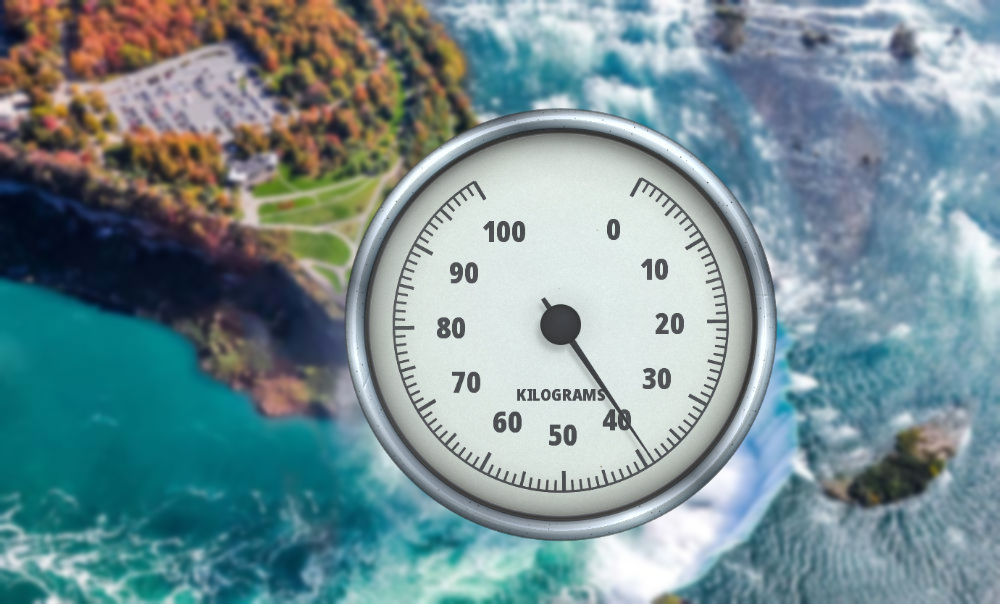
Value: kg 39
